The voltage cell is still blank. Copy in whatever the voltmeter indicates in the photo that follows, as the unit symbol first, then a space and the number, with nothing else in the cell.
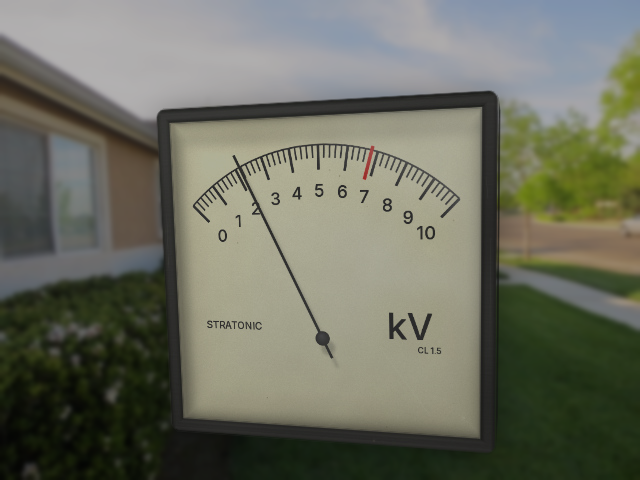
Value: kV 2.2
